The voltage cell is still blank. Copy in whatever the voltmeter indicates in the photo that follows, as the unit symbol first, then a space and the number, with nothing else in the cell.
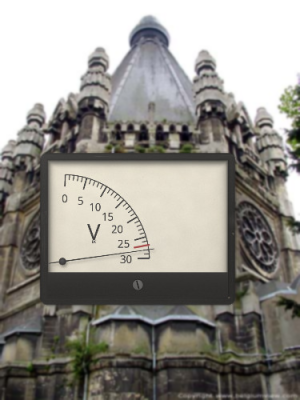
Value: V 28
